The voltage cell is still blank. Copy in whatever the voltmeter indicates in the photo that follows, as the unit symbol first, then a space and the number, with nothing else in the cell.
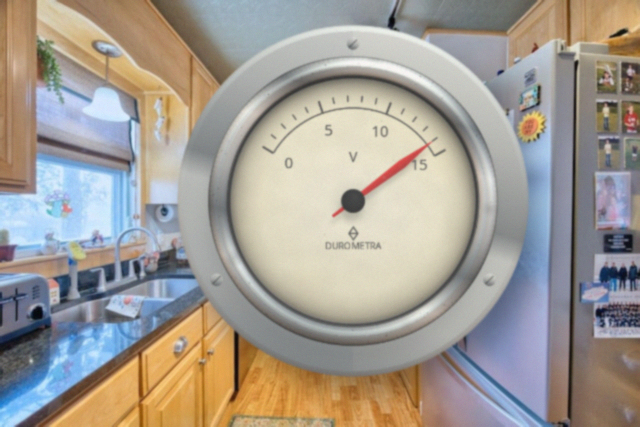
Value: V 14
